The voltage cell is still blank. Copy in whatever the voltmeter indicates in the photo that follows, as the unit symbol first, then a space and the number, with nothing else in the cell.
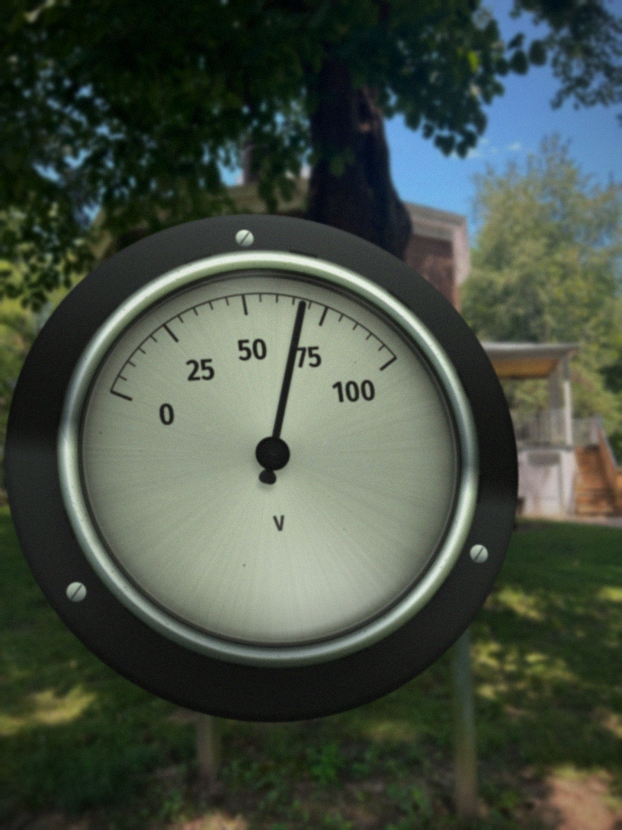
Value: V 67.5
